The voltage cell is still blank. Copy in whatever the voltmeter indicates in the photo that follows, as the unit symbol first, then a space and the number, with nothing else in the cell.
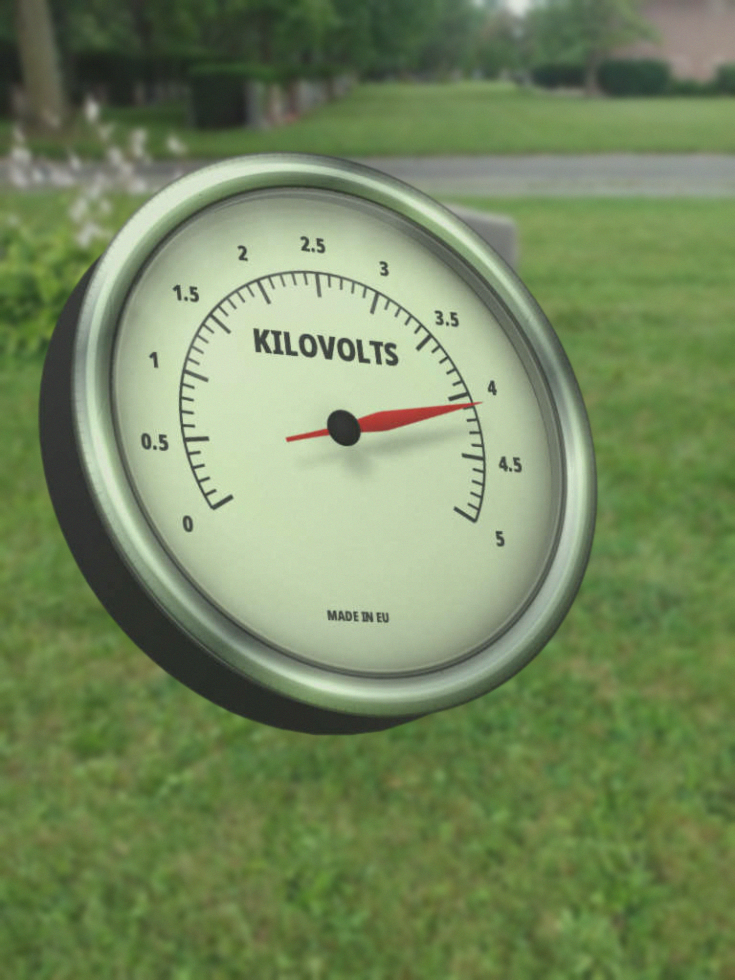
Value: kV 4.1
